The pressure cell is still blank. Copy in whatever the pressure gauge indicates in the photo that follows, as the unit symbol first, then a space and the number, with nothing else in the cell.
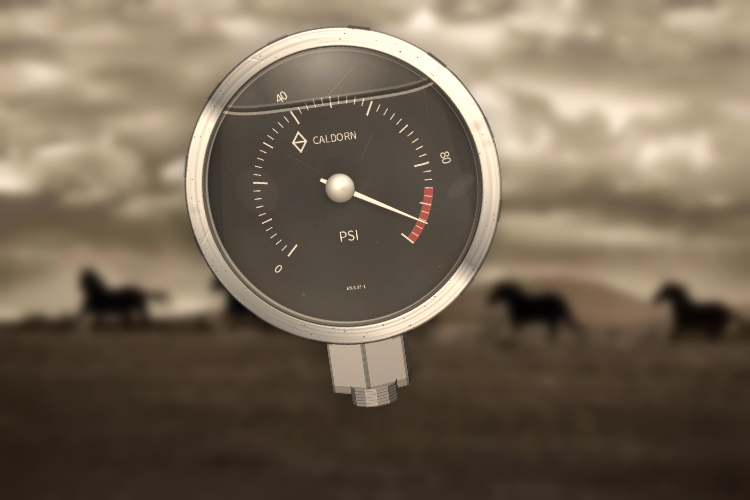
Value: psi 94
